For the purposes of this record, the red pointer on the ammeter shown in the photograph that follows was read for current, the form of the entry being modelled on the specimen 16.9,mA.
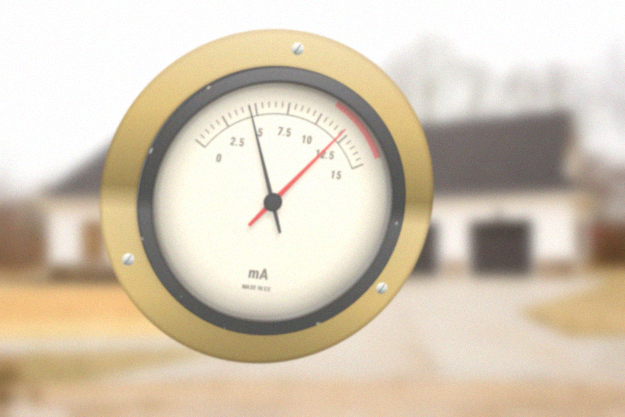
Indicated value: 12,mA
